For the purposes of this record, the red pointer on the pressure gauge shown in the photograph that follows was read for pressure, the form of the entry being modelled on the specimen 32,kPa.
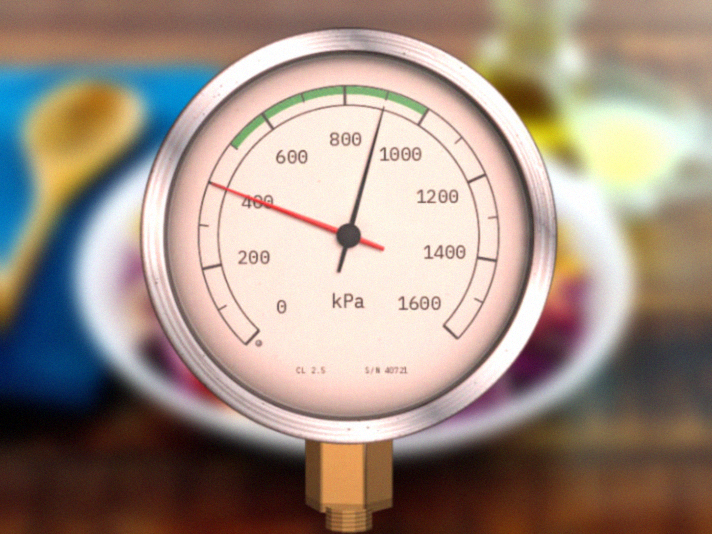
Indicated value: 400,kPa
